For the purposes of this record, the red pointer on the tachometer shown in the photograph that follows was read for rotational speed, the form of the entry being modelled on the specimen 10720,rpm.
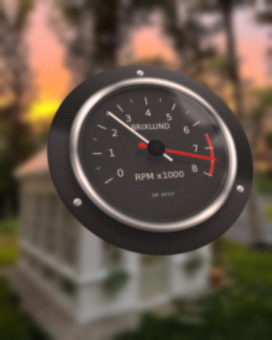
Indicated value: 7500,rpm
